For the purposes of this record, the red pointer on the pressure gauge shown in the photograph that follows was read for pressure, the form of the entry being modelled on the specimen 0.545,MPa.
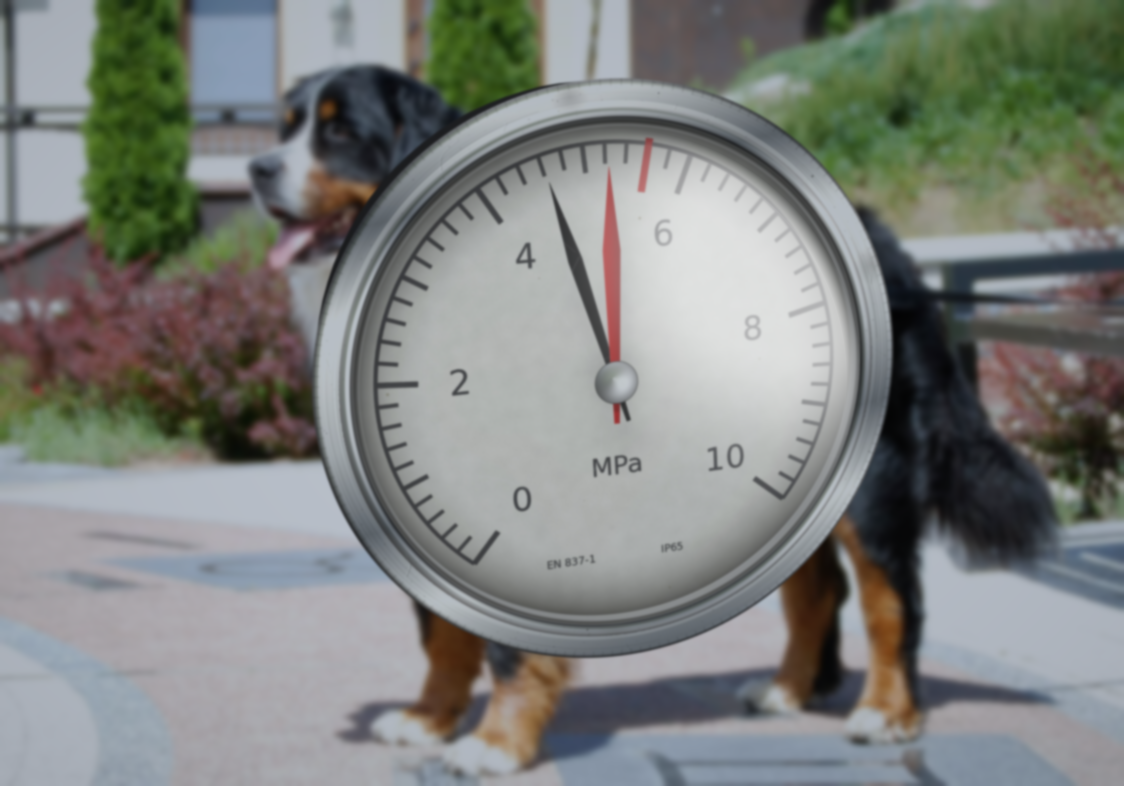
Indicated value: 5.2,MPa
